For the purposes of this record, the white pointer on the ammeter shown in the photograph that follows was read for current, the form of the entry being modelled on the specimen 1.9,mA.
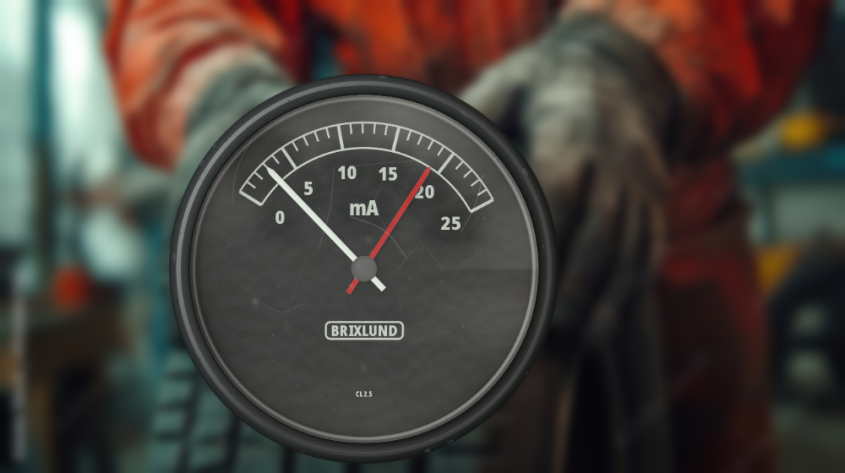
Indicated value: 3,mA
